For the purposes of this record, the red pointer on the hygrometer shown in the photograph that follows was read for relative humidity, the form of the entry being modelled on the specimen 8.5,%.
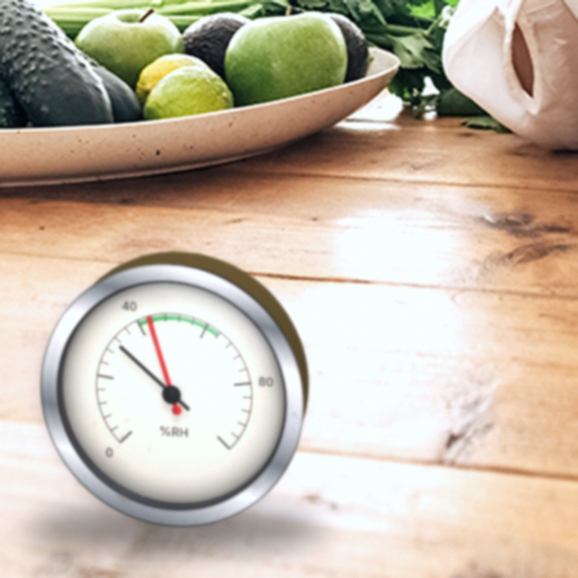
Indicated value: 44,%
